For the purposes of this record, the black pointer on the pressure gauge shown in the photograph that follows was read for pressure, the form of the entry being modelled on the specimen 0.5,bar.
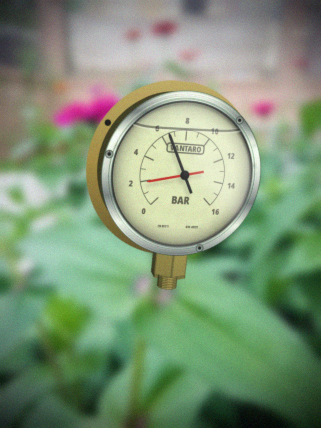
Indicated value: 6.5,bar
